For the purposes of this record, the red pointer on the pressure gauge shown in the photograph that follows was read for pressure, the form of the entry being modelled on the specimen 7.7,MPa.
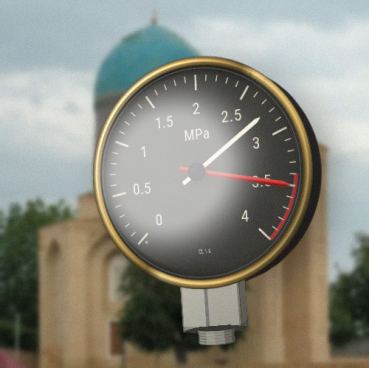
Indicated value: 3.5,MPa
